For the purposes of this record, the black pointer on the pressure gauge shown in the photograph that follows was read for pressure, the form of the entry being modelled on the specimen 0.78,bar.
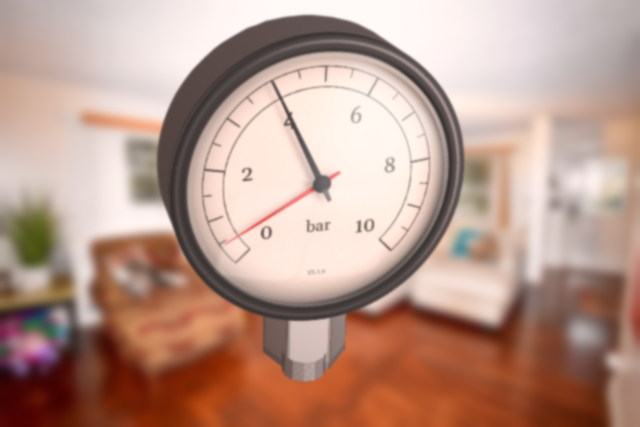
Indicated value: 4,bar
